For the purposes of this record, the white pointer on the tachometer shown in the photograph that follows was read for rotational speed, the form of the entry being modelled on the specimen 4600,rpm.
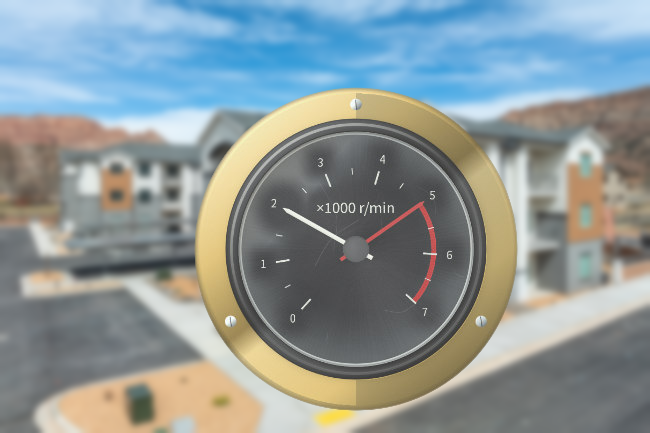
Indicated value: 2000,rpm
